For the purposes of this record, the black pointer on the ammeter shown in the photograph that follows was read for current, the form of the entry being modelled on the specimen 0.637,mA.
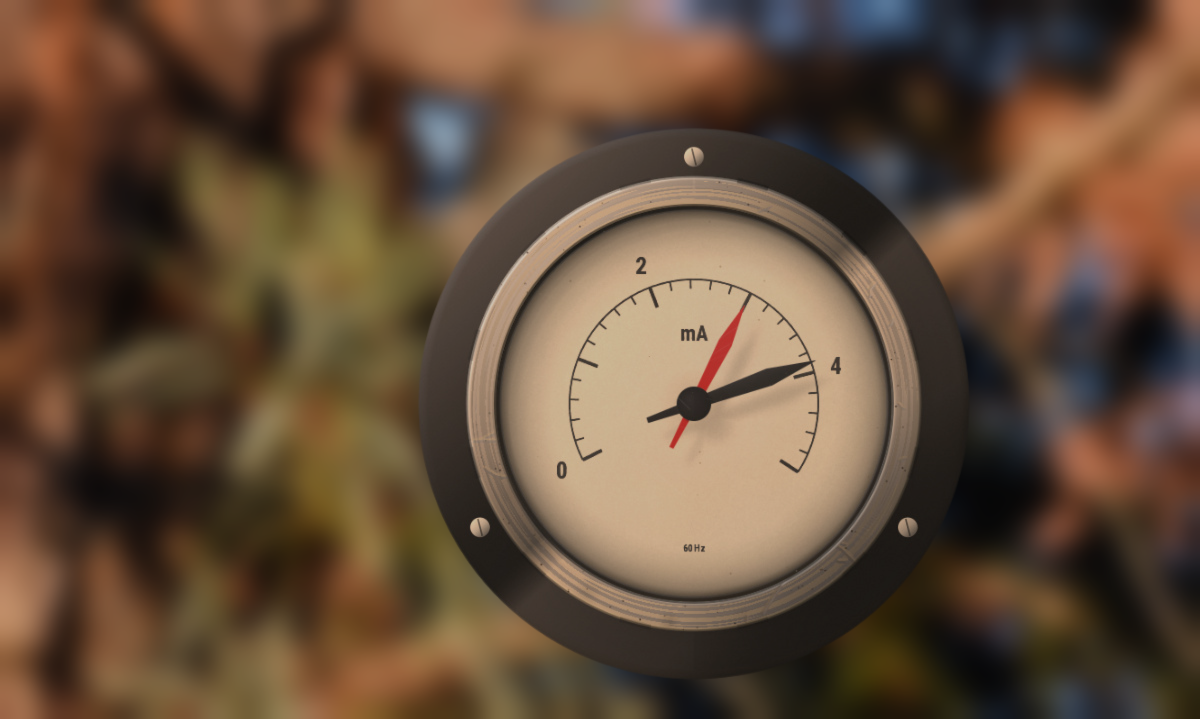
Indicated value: 3.9,mA
